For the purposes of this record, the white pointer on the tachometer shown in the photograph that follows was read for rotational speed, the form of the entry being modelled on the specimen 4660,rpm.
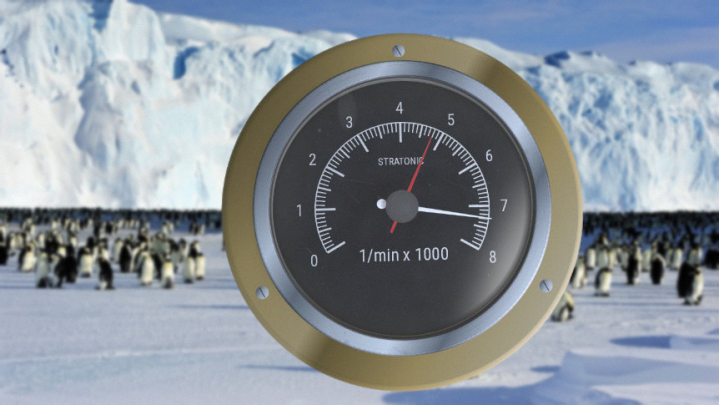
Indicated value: 7300,rpm
